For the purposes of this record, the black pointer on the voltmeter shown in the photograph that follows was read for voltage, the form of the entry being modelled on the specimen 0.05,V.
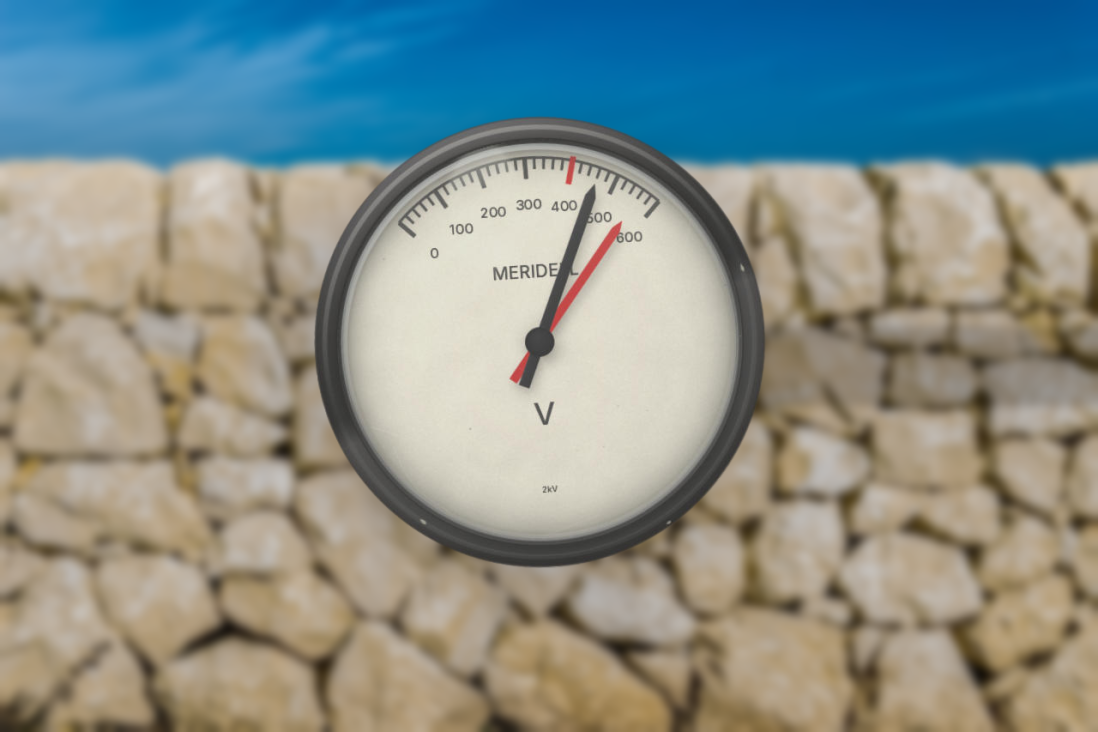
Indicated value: 460,V
